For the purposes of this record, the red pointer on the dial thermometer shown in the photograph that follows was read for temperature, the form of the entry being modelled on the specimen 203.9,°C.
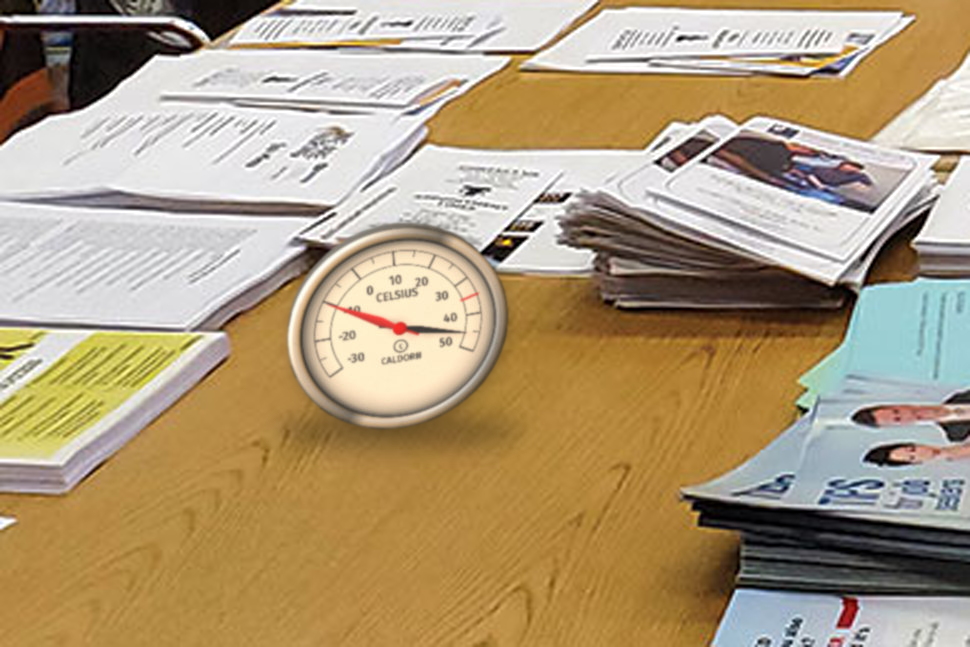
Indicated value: -10,°C
